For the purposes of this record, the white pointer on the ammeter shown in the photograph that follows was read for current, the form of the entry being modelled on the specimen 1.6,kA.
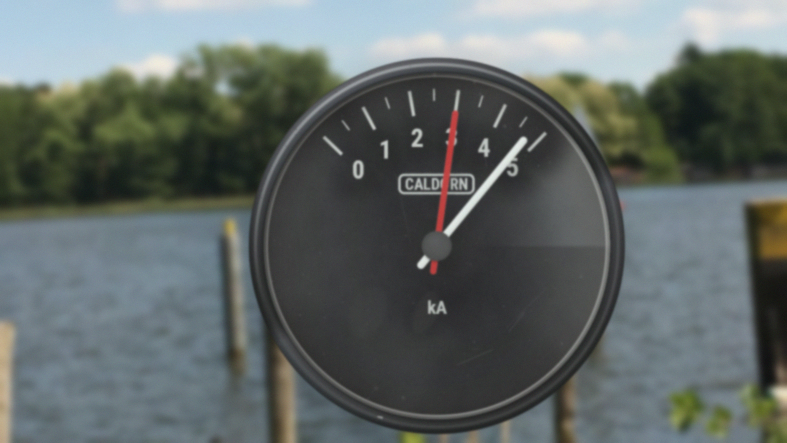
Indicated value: 4.75,kA
